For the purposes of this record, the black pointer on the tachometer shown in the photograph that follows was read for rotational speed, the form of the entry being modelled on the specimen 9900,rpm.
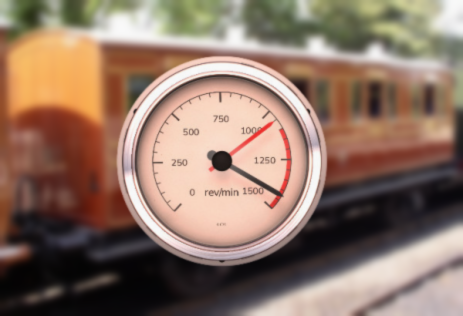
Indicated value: 1425,rpm
